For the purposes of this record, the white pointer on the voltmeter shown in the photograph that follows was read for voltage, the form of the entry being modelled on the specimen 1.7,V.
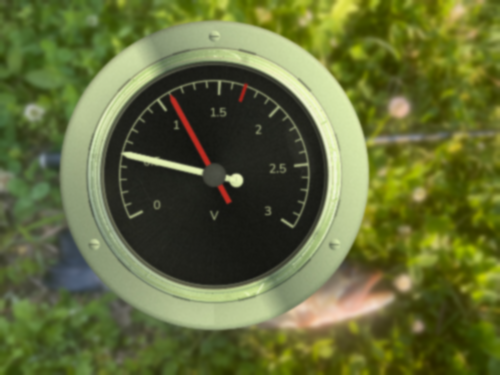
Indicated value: 0.5,V
